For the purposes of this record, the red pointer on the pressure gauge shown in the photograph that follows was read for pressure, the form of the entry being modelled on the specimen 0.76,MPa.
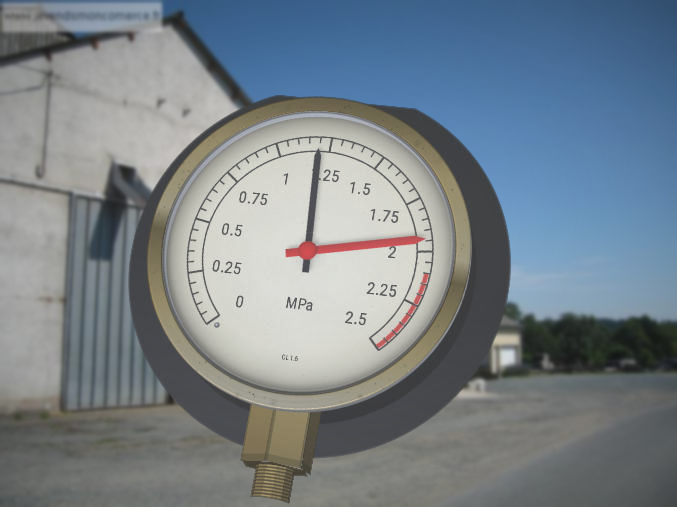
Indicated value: 1.95,MPa
